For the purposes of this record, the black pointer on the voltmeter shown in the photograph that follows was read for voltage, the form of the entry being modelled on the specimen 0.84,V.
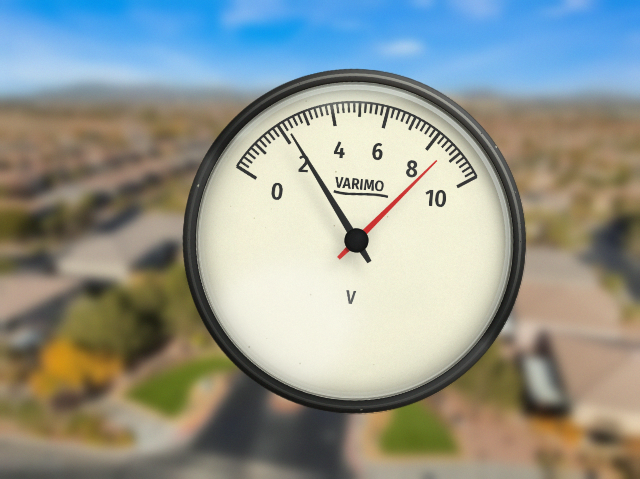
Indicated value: 2.2,V
